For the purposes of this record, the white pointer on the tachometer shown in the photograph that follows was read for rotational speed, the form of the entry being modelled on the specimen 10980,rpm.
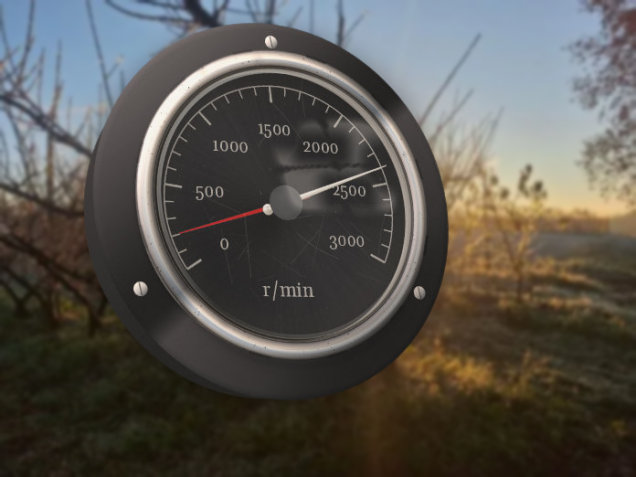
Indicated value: 2400,rpm
